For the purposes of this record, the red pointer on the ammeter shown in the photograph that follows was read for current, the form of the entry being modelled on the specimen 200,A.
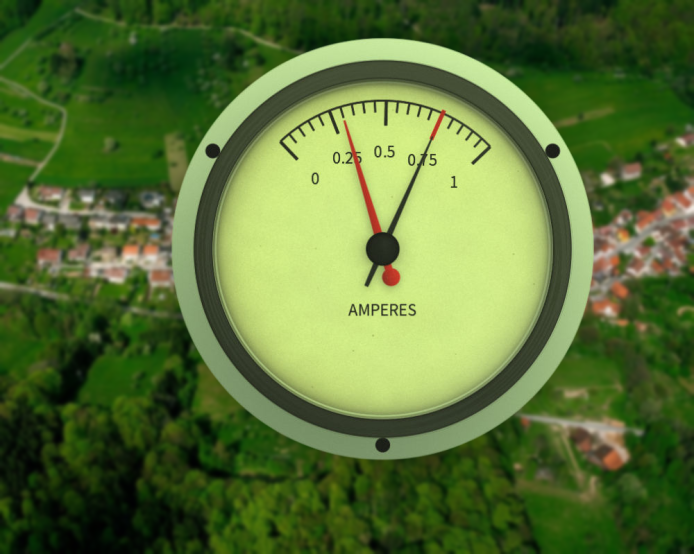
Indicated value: 0.3,A
